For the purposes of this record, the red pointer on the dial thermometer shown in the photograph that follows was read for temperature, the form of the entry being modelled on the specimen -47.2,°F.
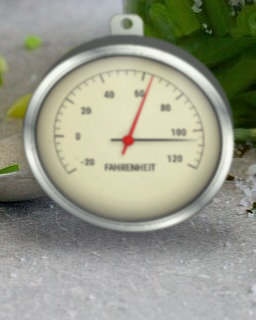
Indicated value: 64,°F
